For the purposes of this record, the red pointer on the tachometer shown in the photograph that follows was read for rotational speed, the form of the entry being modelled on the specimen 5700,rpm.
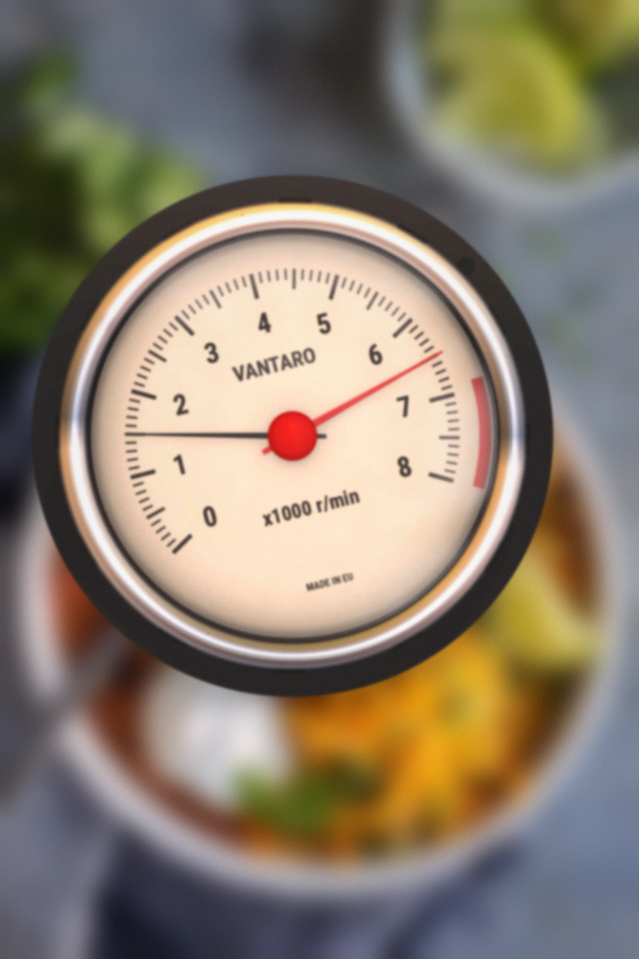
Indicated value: 6500,rpm
